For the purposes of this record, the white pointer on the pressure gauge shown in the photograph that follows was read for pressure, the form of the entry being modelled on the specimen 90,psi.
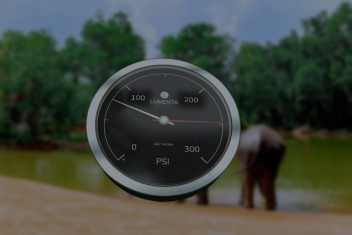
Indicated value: 75,psi
